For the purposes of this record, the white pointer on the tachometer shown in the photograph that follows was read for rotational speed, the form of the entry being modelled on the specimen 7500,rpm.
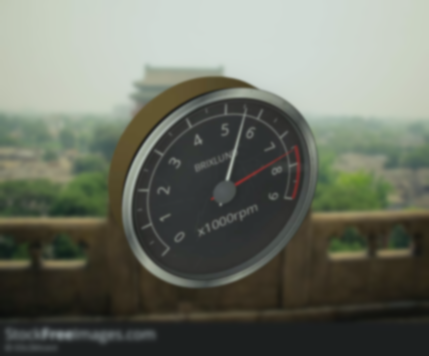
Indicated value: 5500,rpm
